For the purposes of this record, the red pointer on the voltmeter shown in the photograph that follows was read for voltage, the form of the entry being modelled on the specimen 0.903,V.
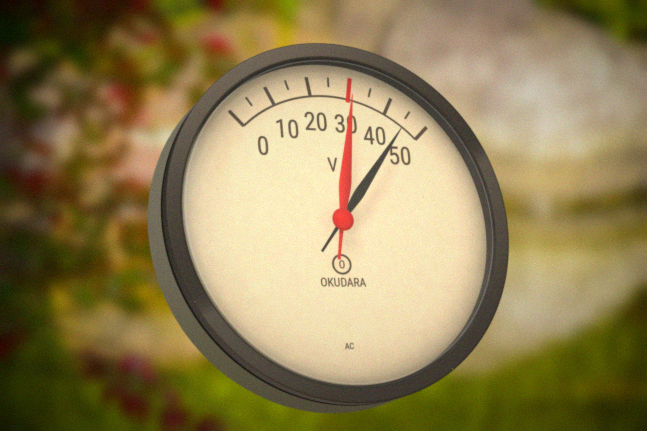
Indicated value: 30,V
